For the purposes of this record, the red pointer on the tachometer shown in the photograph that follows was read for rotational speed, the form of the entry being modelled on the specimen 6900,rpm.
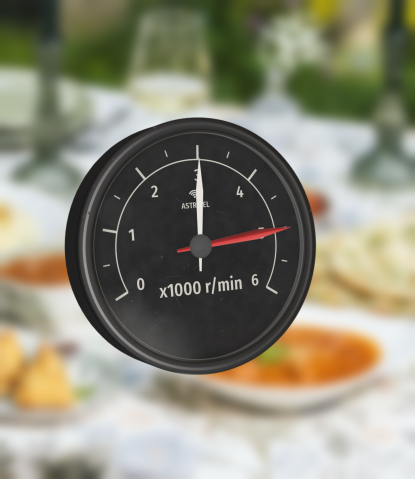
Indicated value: 5000,rpm
